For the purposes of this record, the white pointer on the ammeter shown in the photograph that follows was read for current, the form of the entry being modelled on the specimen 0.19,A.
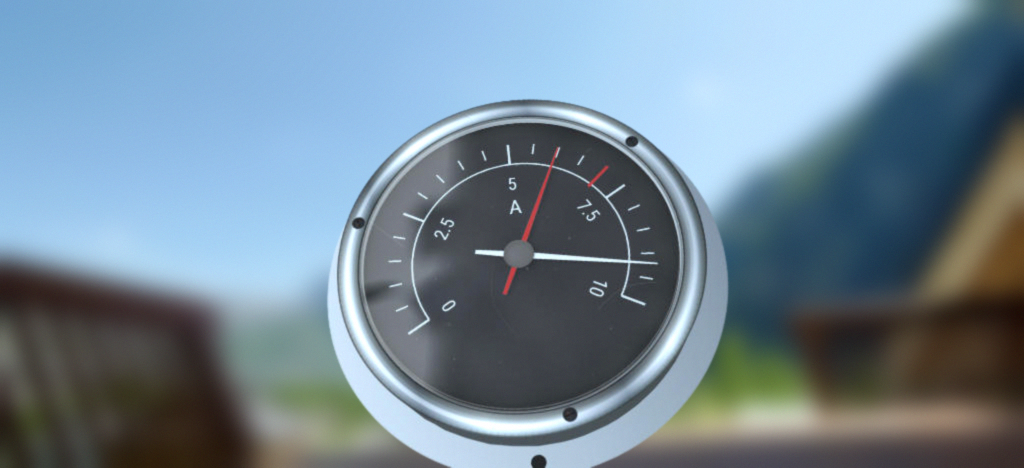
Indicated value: 9.25,A
